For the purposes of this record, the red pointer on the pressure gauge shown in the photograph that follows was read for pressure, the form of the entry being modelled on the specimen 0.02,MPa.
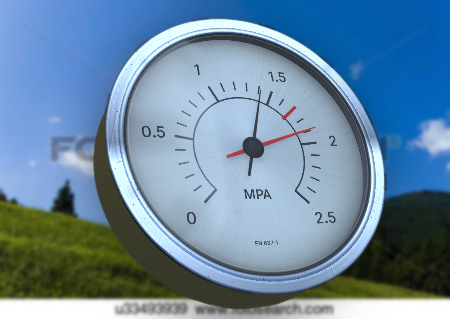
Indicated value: 1.9,MPa
